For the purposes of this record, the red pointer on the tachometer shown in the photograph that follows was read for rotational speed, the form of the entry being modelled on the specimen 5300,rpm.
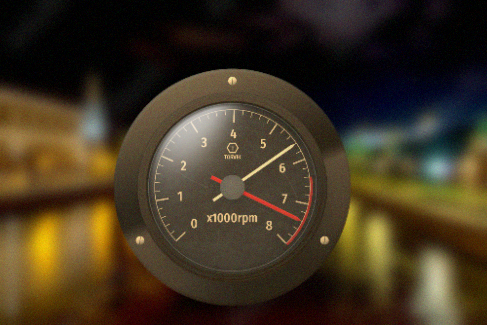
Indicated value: 7400,rpm
